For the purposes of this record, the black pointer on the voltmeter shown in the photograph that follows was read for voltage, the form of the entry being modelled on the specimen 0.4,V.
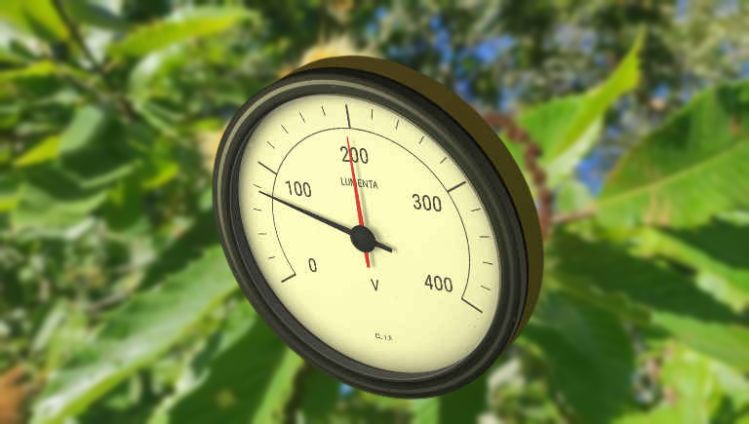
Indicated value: 80,V
